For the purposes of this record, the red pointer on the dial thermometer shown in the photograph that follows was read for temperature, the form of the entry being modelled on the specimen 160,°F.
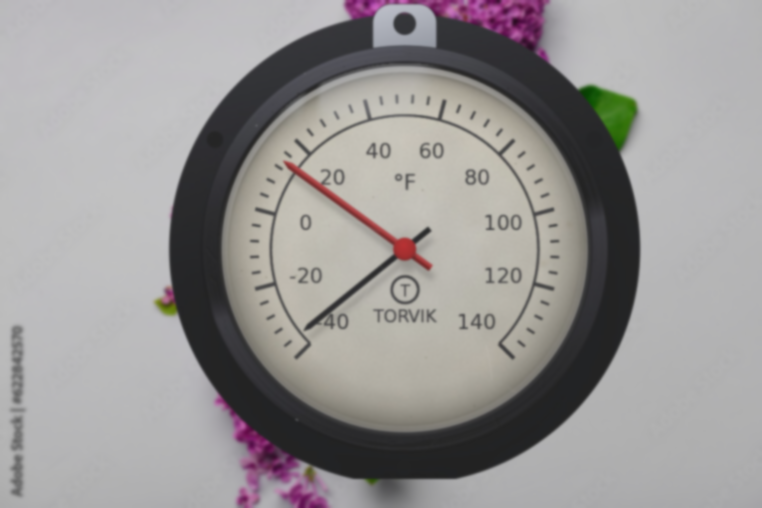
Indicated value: 14,°F
